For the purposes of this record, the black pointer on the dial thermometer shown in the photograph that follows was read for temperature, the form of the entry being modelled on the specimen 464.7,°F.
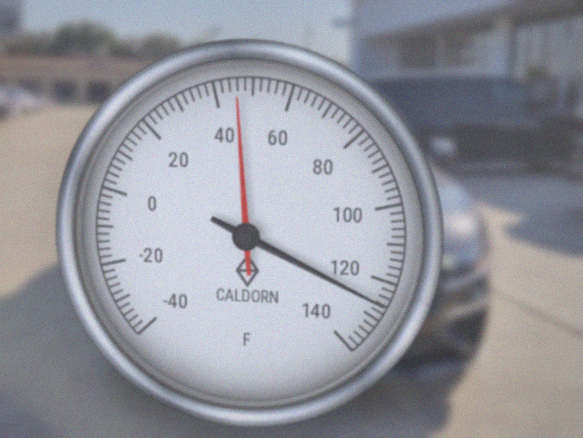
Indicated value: 126,°F
